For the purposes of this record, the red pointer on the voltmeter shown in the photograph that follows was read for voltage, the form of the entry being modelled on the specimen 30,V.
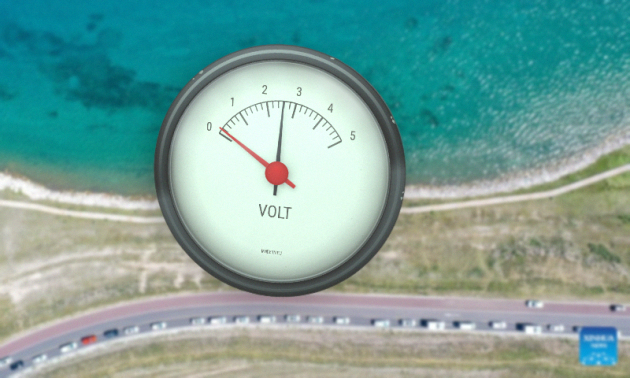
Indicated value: 0.2,V
